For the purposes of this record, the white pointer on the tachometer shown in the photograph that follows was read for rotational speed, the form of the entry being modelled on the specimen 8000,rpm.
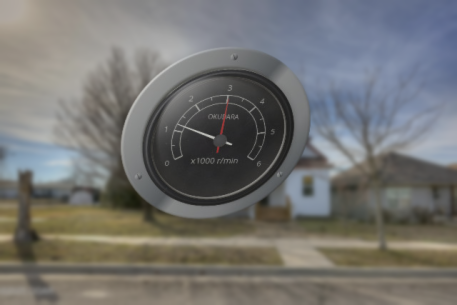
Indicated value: 1250,rpm
